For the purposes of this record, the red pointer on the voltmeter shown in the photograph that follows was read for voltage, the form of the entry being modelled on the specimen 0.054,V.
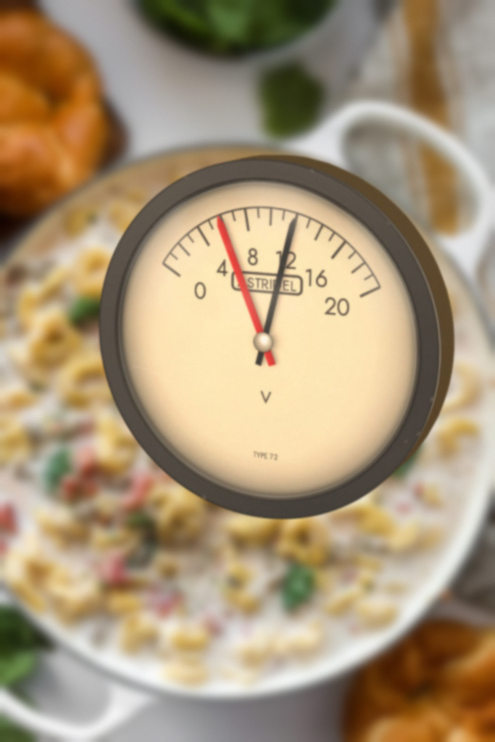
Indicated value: 6,V
